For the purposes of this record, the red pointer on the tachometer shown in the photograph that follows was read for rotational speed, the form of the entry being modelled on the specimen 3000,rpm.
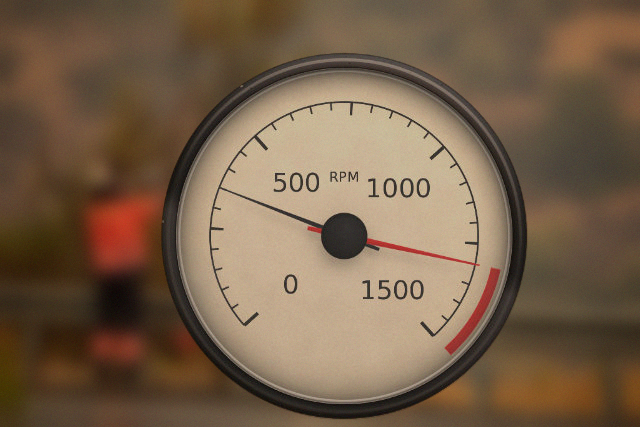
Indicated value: 1300,rpm
